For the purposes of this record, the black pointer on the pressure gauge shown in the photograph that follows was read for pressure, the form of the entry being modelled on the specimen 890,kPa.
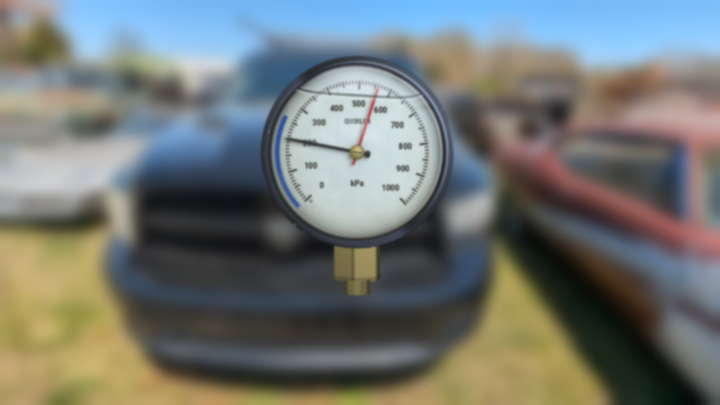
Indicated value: 200,kPa
